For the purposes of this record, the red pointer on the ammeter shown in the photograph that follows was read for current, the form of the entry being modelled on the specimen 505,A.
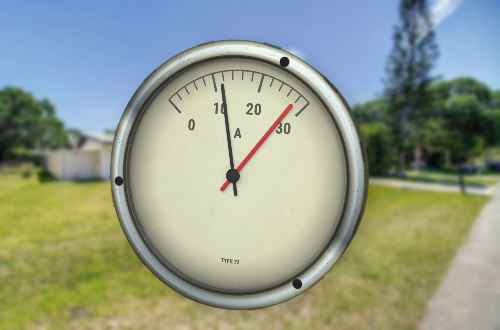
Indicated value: 28,A
